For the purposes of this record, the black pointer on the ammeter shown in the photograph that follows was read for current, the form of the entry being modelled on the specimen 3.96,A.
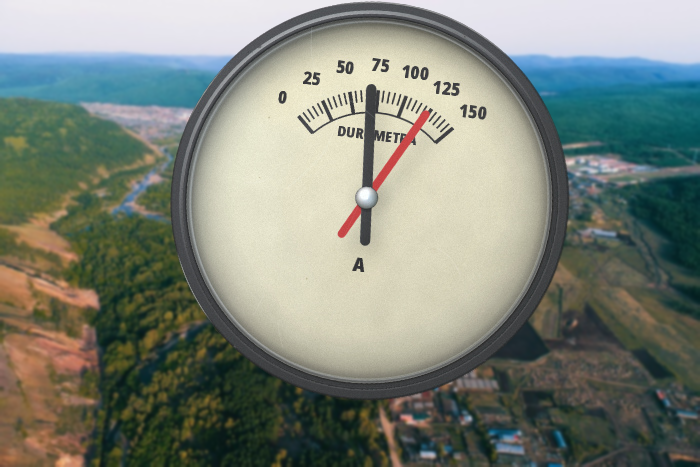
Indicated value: 70,A
